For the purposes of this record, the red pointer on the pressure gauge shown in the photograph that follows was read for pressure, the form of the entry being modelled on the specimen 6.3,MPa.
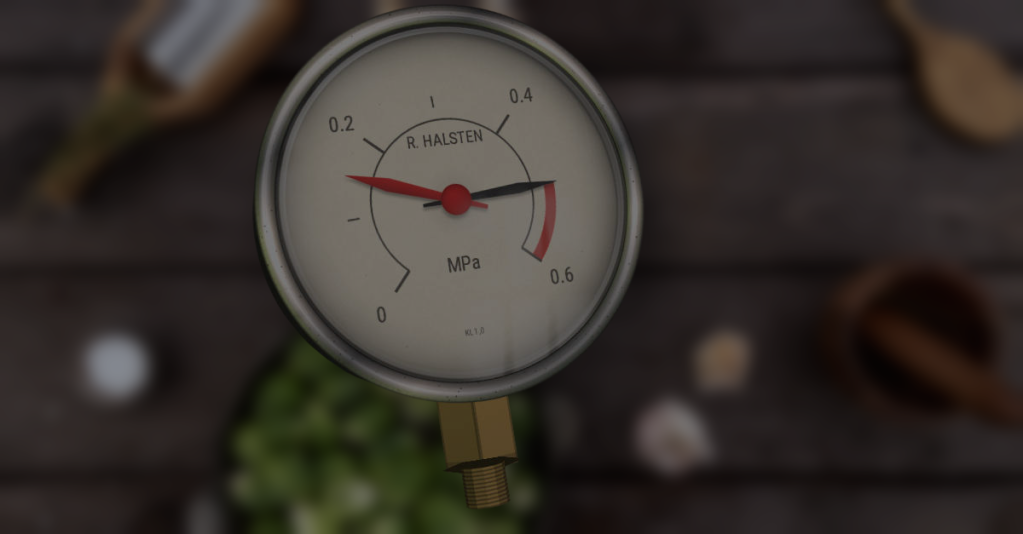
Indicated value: 0.15,MPa
